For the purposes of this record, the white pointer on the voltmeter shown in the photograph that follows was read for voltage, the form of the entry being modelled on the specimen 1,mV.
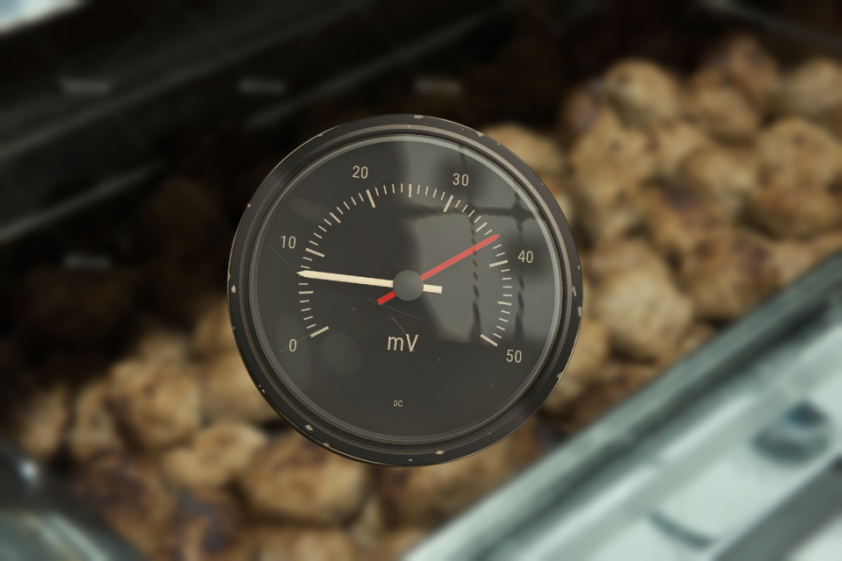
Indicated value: 7,mV
